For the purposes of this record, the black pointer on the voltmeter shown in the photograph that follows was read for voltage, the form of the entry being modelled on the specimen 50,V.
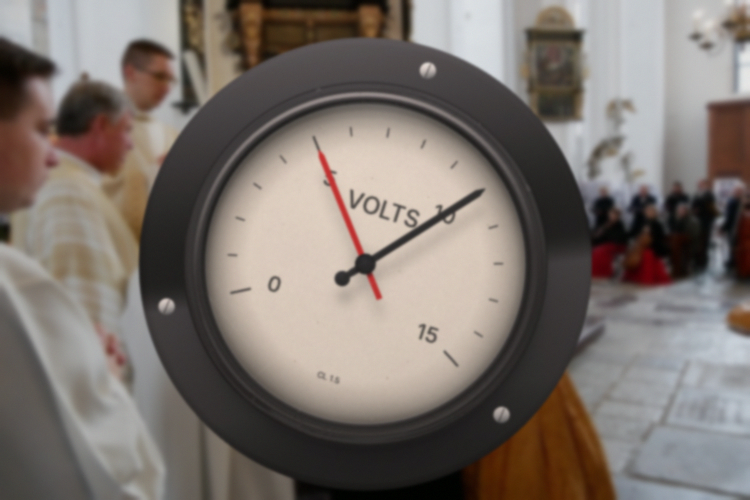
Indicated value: 10,V
